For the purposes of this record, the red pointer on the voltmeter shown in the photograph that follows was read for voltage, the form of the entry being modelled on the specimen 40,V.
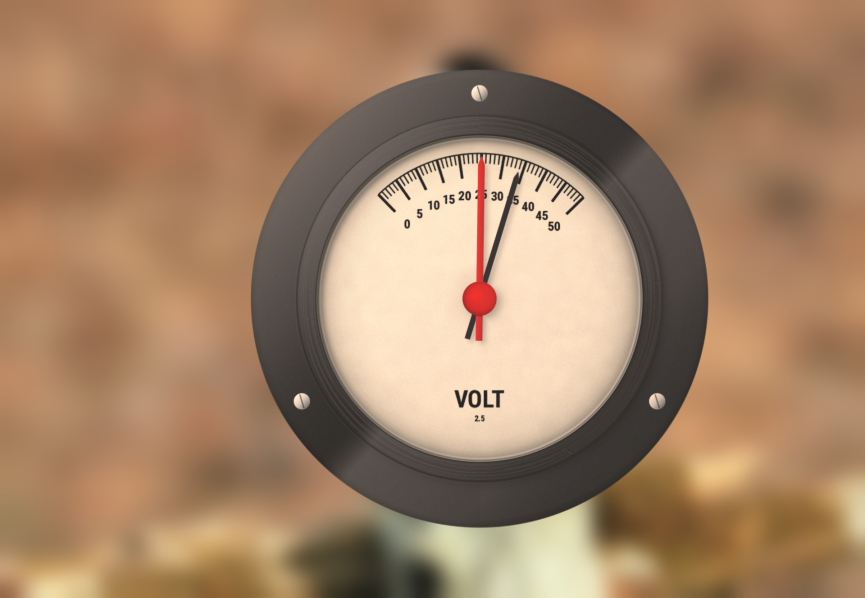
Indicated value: 25,V
